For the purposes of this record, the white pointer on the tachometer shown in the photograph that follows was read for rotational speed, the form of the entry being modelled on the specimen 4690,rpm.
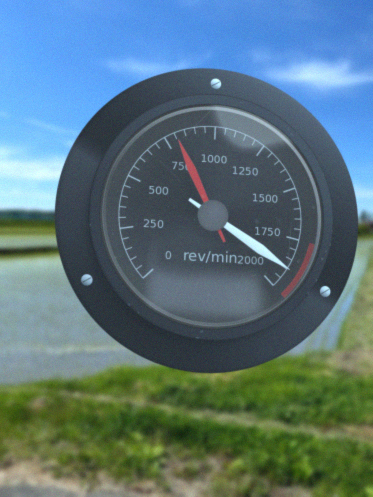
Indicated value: 1900,rpm
